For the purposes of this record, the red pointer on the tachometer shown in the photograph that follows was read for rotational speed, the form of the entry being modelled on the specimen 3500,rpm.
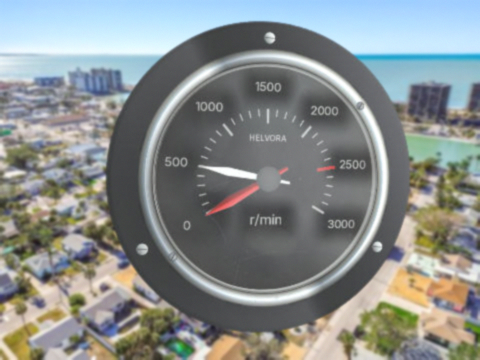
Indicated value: 0,rpm
